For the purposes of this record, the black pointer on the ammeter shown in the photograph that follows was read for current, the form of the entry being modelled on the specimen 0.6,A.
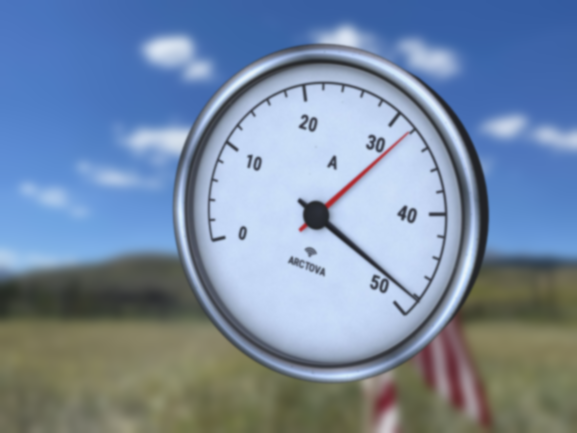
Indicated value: 48,A
